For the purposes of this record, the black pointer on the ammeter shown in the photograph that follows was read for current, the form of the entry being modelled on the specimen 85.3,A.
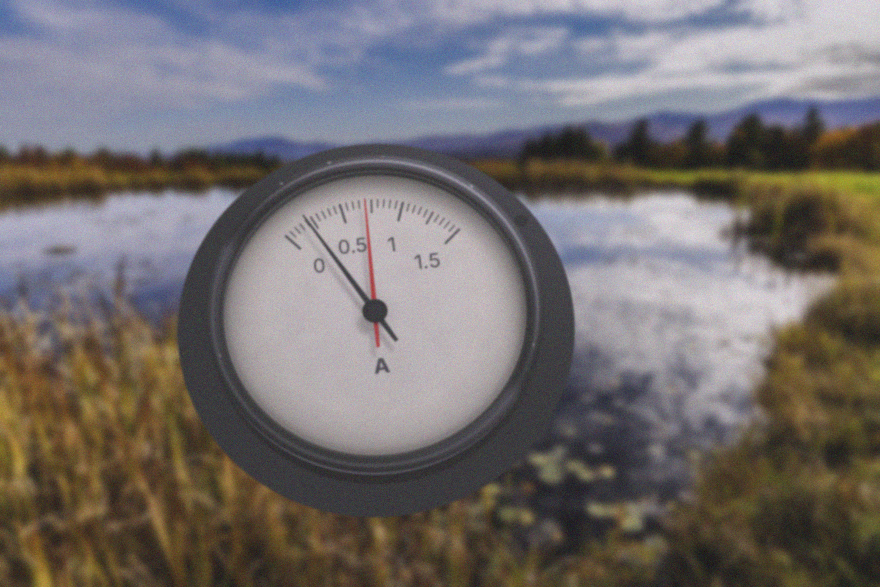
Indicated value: 0.2,A
